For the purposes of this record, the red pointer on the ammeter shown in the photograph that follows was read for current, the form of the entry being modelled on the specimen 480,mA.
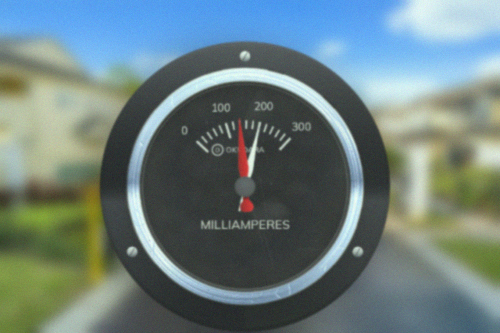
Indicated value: 140,mA
